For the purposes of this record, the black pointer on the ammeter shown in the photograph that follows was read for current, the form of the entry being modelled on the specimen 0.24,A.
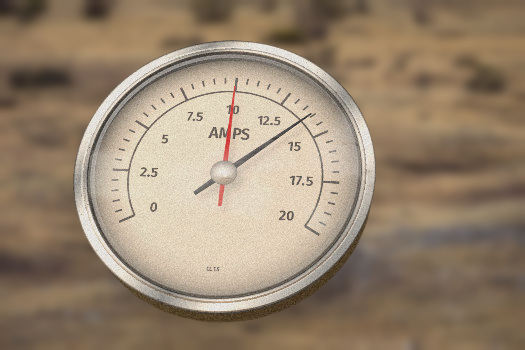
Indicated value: 14,A
